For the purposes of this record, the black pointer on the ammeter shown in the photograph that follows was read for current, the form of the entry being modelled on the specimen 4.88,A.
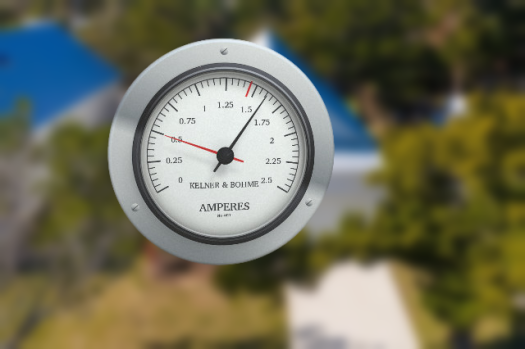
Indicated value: 1.6,A
